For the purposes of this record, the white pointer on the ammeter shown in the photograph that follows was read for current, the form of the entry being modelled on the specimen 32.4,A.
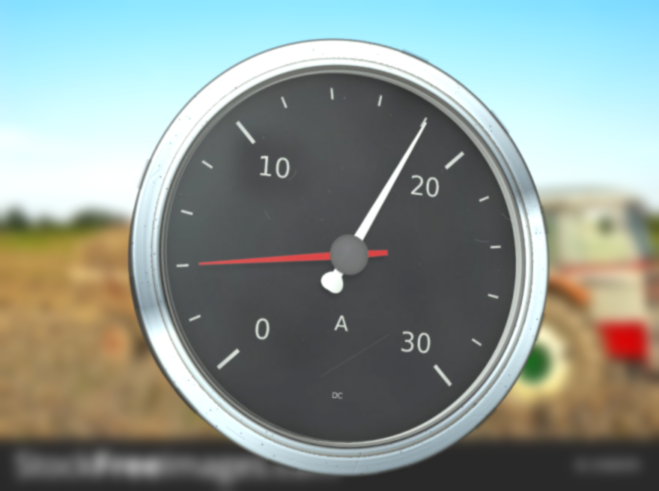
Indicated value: 18,A
